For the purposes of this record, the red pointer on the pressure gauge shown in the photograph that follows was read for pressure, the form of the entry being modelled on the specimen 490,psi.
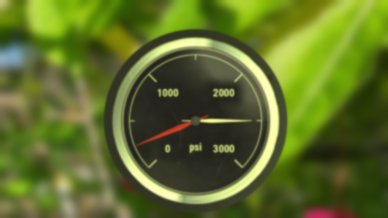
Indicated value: 250,psi
